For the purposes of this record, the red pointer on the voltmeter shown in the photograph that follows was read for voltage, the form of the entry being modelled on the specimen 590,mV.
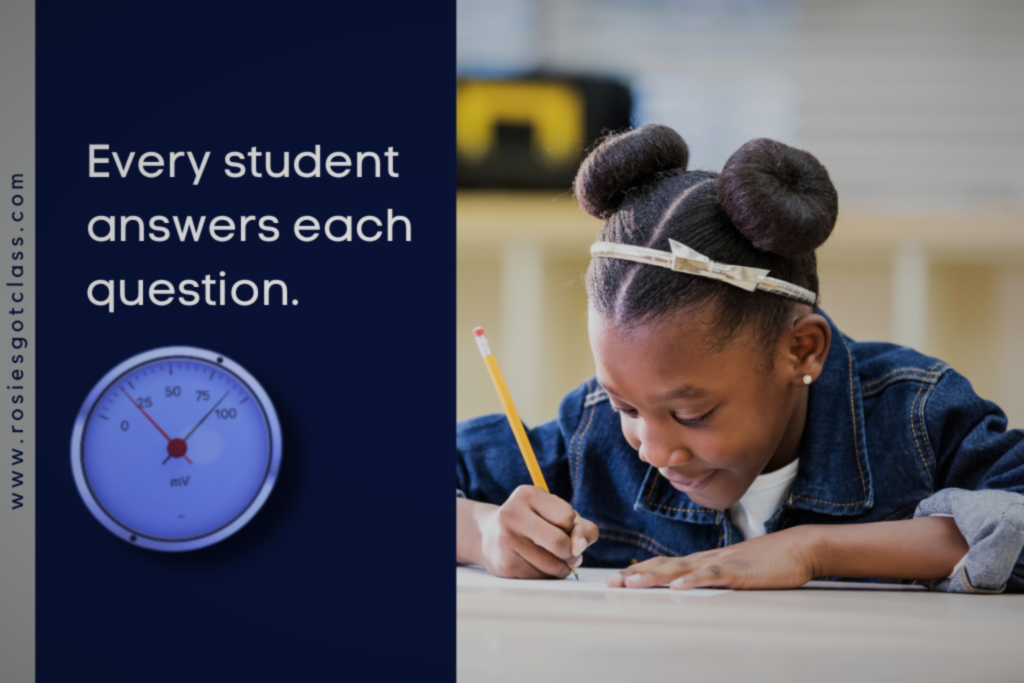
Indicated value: 20,mV
